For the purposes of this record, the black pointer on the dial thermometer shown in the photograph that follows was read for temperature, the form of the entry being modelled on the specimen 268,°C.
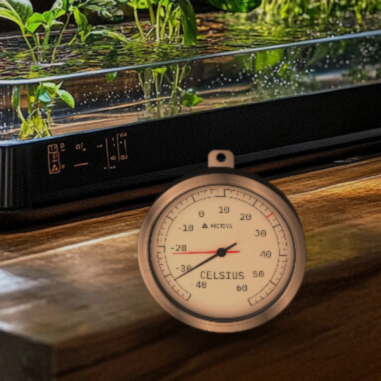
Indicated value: -32,°C
